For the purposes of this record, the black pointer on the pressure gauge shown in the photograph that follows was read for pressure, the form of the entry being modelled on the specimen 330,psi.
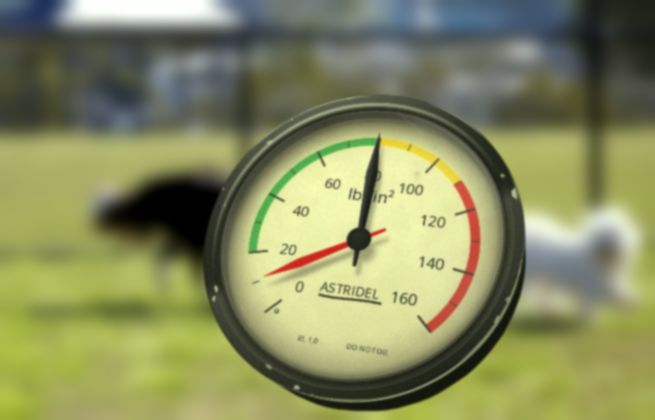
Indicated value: 80,psi
